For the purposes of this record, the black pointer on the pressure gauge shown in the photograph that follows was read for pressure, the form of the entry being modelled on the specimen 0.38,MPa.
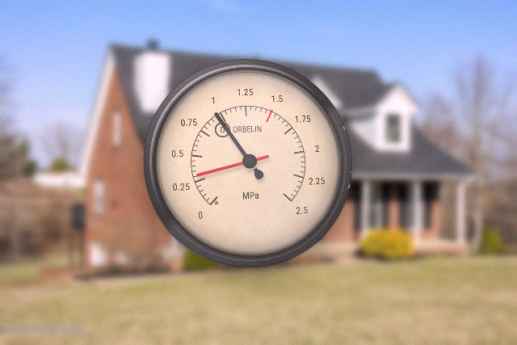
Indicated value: 0.95,MPa
